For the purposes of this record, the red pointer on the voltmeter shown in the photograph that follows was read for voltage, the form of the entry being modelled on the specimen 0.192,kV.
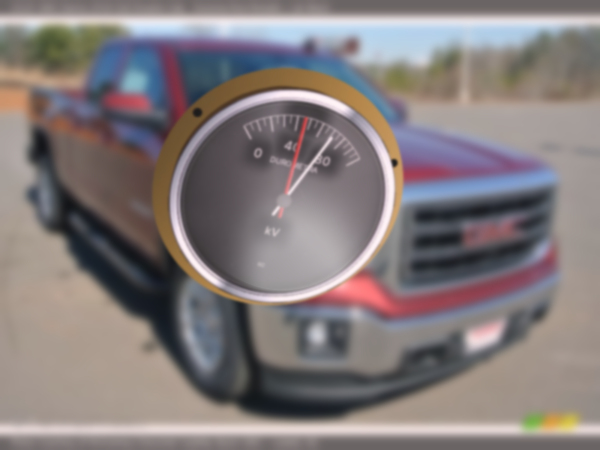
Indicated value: 45,kV
